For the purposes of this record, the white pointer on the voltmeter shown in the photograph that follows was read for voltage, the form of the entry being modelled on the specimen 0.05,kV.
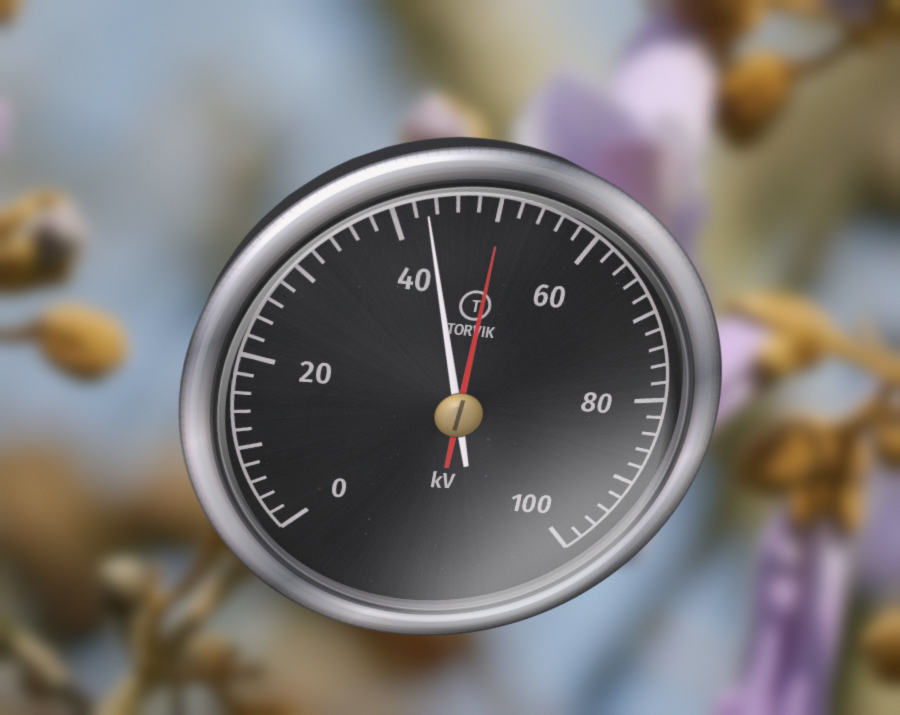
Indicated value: 43,kV
